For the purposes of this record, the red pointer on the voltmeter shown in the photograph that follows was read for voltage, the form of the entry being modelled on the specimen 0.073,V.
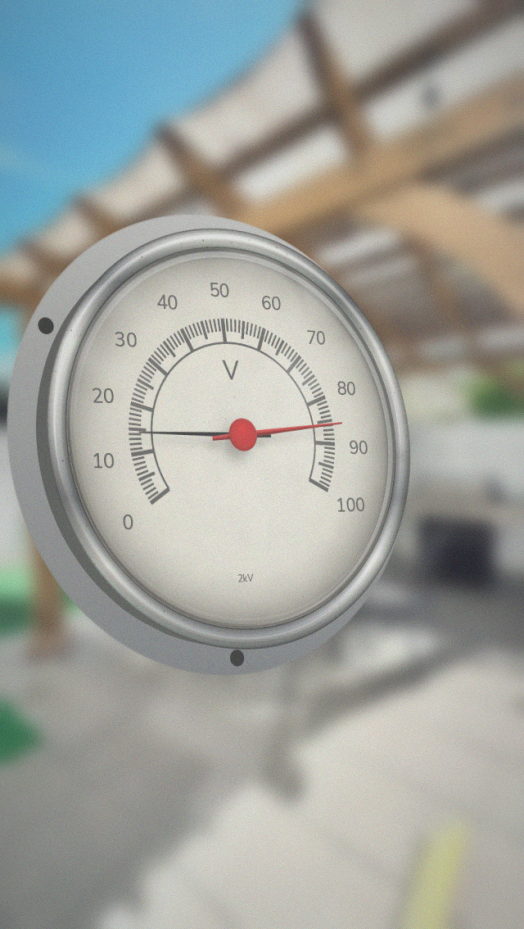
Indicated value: 86,V
